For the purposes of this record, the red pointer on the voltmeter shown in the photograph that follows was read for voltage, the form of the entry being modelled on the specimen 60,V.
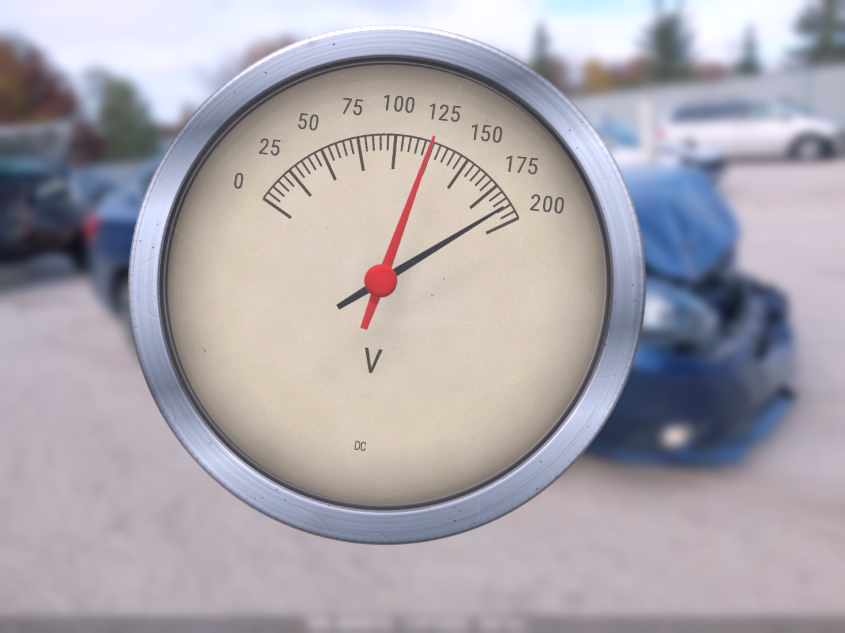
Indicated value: 125,V
